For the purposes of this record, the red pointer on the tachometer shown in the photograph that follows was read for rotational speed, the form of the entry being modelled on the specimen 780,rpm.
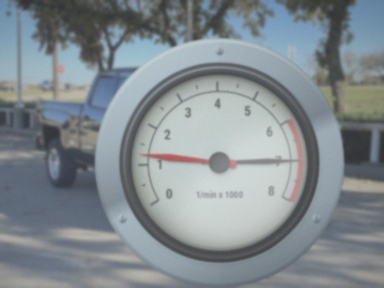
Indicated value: 1250,rpm
